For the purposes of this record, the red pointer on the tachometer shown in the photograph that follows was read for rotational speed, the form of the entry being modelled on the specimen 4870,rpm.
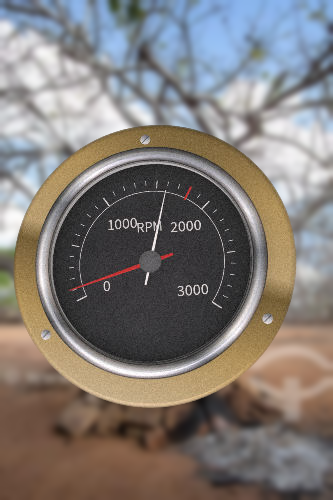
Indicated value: 100,rpm
